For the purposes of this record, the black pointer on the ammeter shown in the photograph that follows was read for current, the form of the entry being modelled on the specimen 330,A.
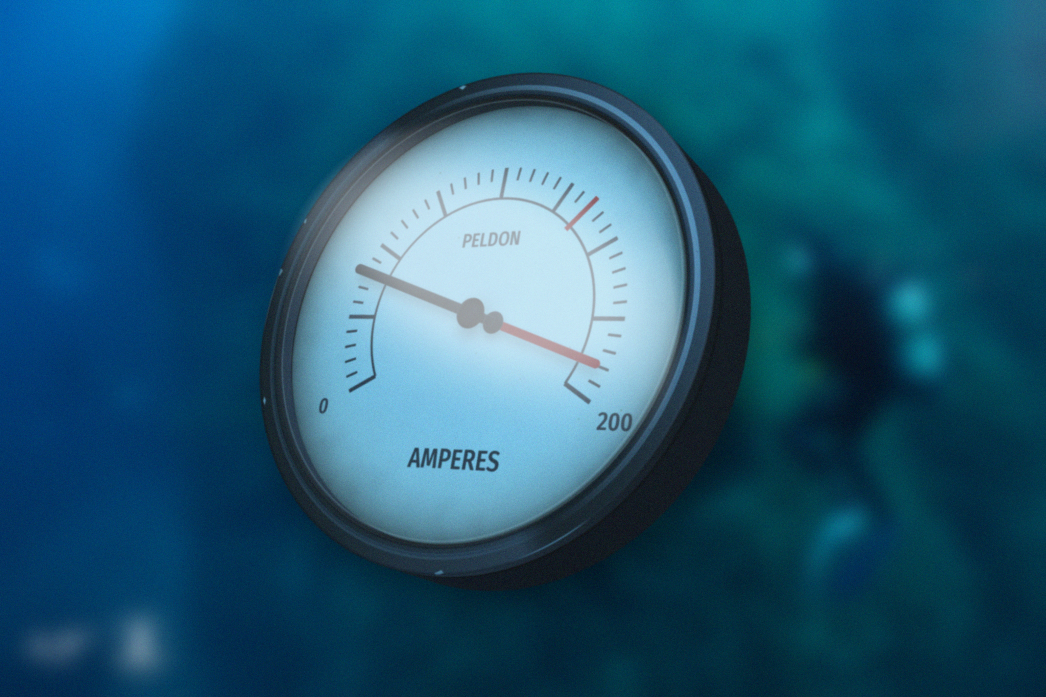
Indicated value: 40,A
